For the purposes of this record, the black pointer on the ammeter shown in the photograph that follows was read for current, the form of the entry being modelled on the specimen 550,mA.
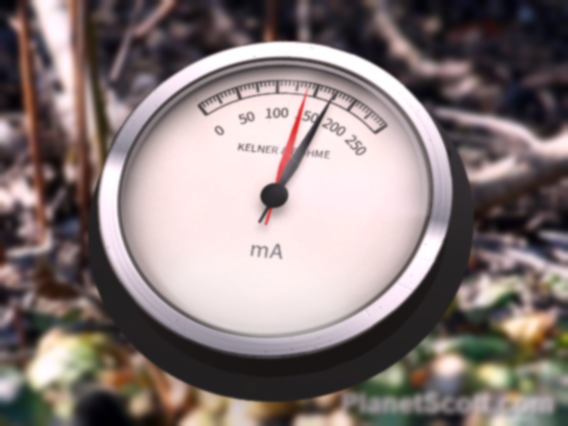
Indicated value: 175,mA
